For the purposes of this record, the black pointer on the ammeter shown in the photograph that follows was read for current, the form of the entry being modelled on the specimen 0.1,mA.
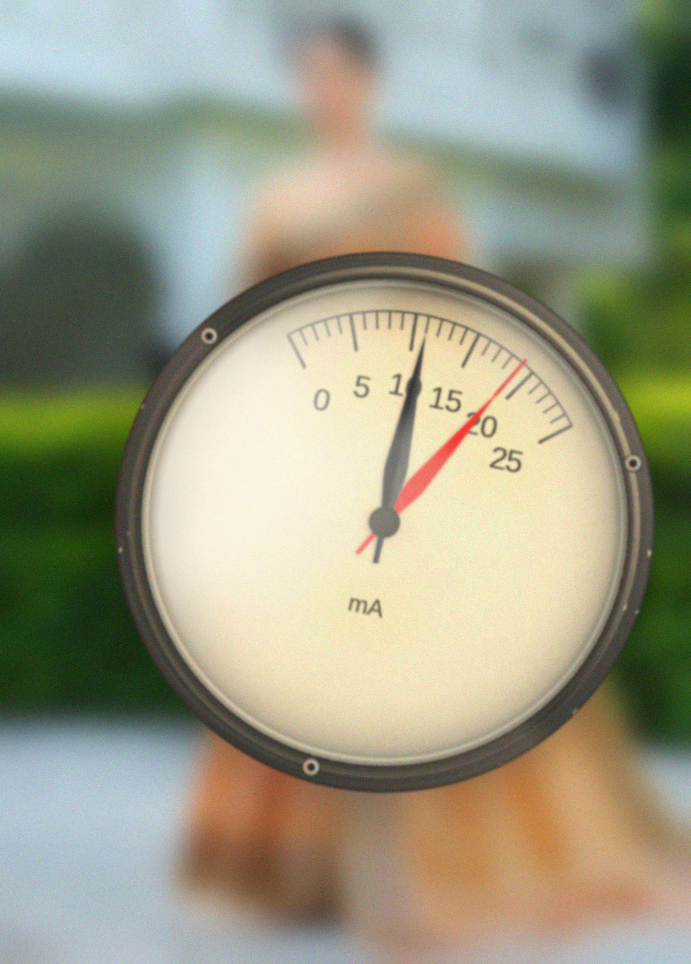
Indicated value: 11,mA
